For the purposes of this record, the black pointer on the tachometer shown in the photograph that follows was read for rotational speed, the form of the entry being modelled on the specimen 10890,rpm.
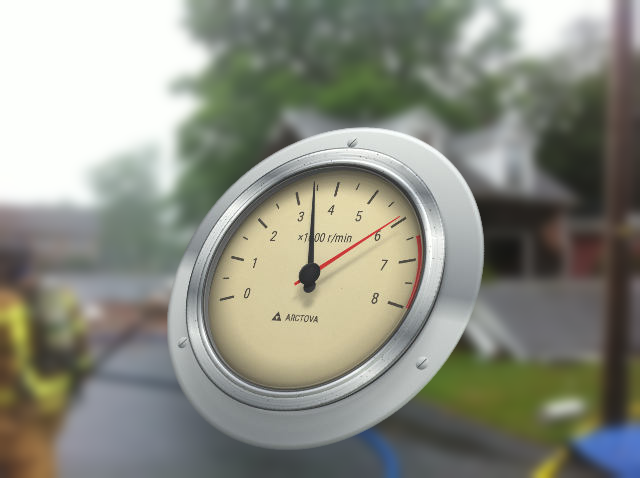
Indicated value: 3500,rpm
